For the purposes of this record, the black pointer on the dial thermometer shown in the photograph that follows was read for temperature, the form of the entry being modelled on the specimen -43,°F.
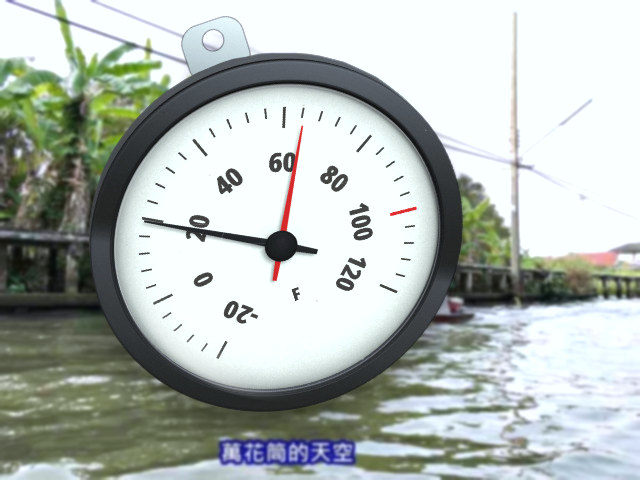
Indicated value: 20,°F
